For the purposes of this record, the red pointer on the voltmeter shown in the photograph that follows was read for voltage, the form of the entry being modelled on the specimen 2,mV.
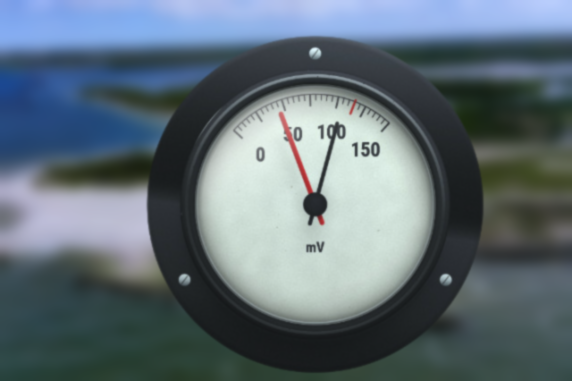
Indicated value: 45,mV
